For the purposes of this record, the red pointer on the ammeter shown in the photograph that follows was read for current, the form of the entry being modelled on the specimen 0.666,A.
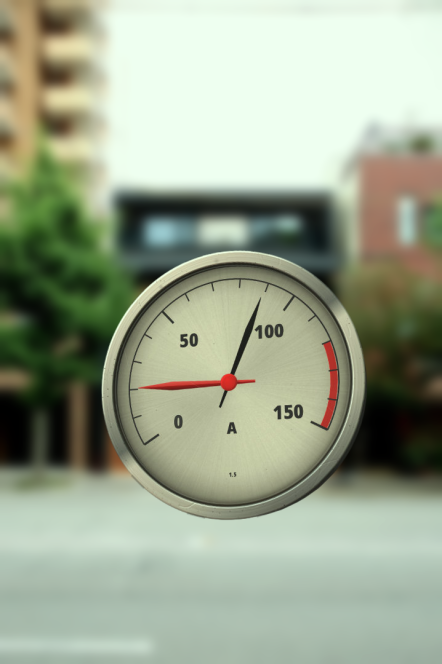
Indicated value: 20,A
